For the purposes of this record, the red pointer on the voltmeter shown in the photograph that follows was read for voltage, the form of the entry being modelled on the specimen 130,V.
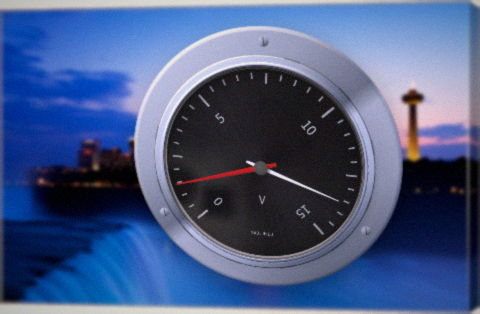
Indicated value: 1.5,V
